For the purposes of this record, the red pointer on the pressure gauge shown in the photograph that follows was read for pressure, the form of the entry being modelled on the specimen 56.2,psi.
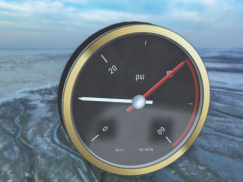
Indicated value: 40,psi
